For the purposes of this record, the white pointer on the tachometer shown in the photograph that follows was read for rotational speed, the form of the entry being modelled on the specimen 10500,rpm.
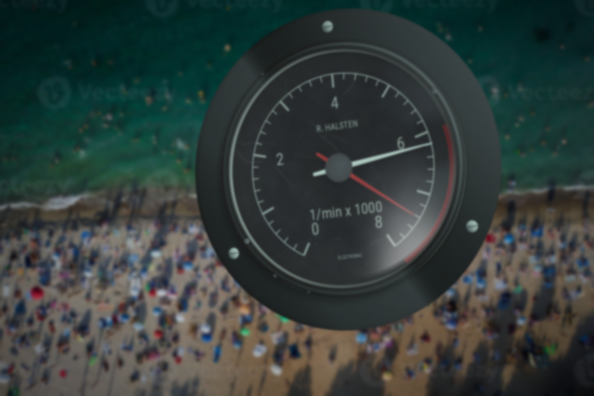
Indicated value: 6200,rpm
